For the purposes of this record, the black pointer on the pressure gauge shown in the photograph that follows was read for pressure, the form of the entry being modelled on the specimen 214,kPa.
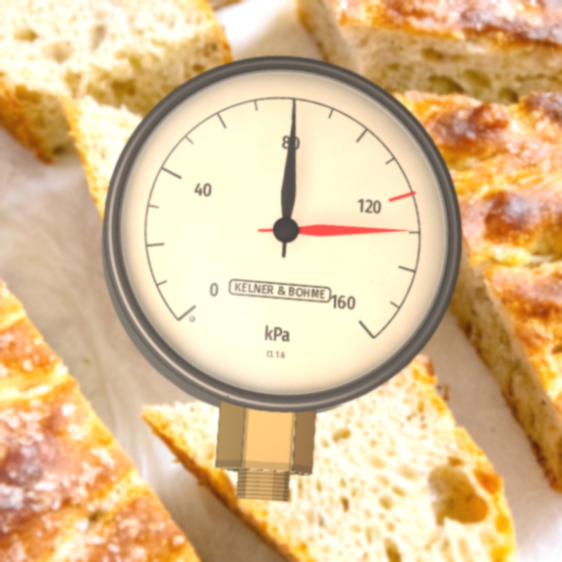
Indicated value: 80,kPa
